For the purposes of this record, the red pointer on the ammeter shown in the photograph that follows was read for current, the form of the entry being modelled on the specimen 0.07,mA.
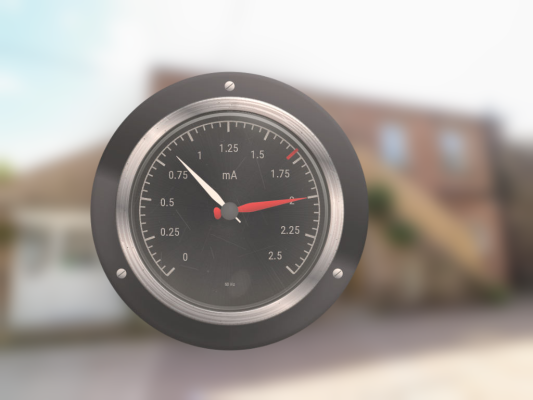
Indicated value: 2,mA
